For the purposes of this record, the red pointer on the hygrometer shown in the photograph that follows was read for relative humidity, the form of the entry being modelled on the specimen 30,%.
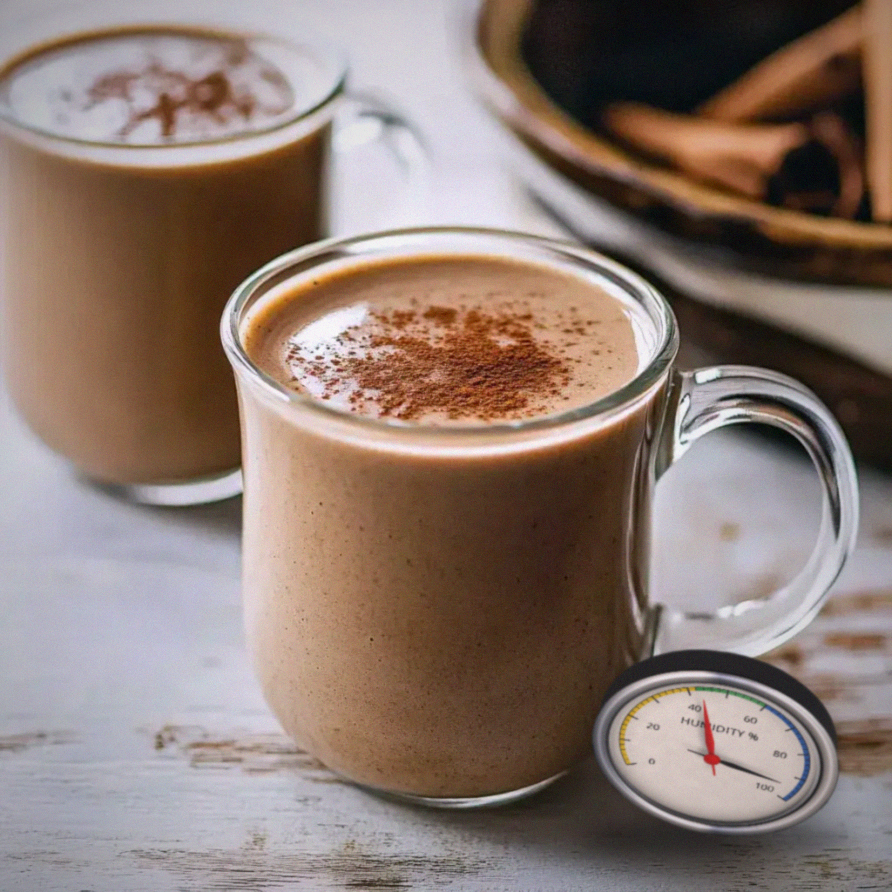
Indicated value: 44,%
